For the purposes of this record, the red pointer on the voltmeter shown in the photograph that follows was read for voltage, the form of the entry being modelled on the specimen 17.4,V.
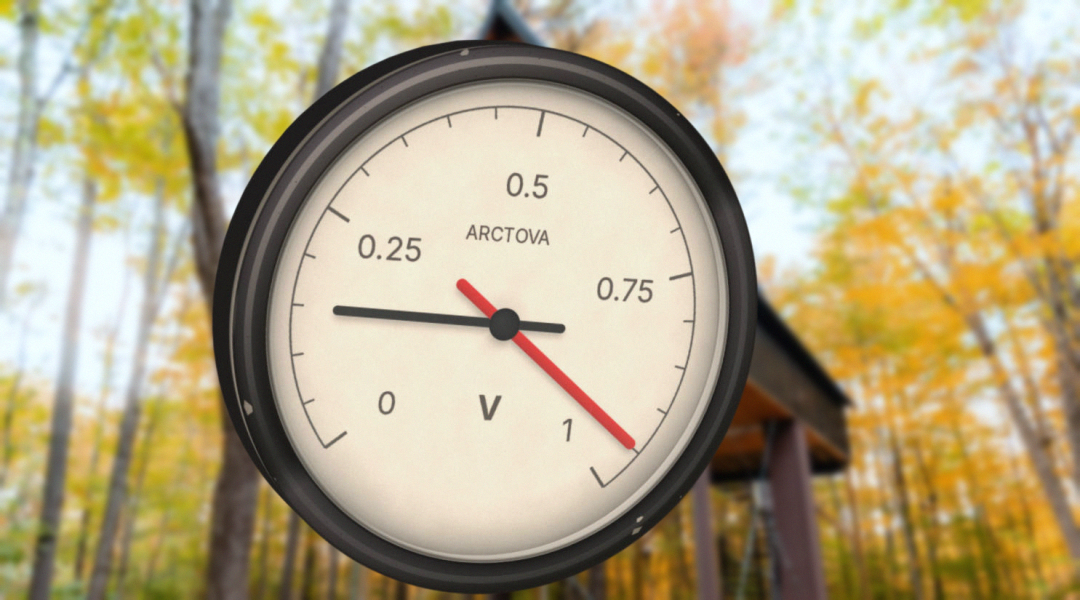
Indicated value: 0.95,V
